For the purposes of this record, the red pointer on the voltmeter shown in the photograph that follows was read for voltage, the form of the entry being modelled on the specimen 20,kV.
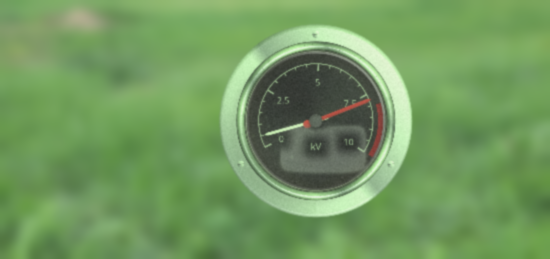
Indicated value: 7.75,kV
